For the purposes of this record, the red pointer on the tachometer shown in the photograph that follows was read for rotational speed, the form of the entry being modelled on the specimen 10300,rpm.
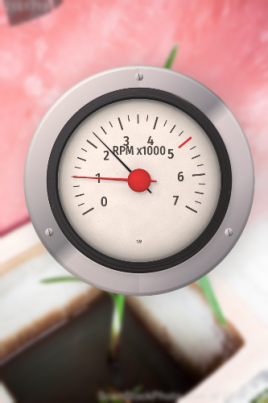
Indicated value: 1000,rpm
